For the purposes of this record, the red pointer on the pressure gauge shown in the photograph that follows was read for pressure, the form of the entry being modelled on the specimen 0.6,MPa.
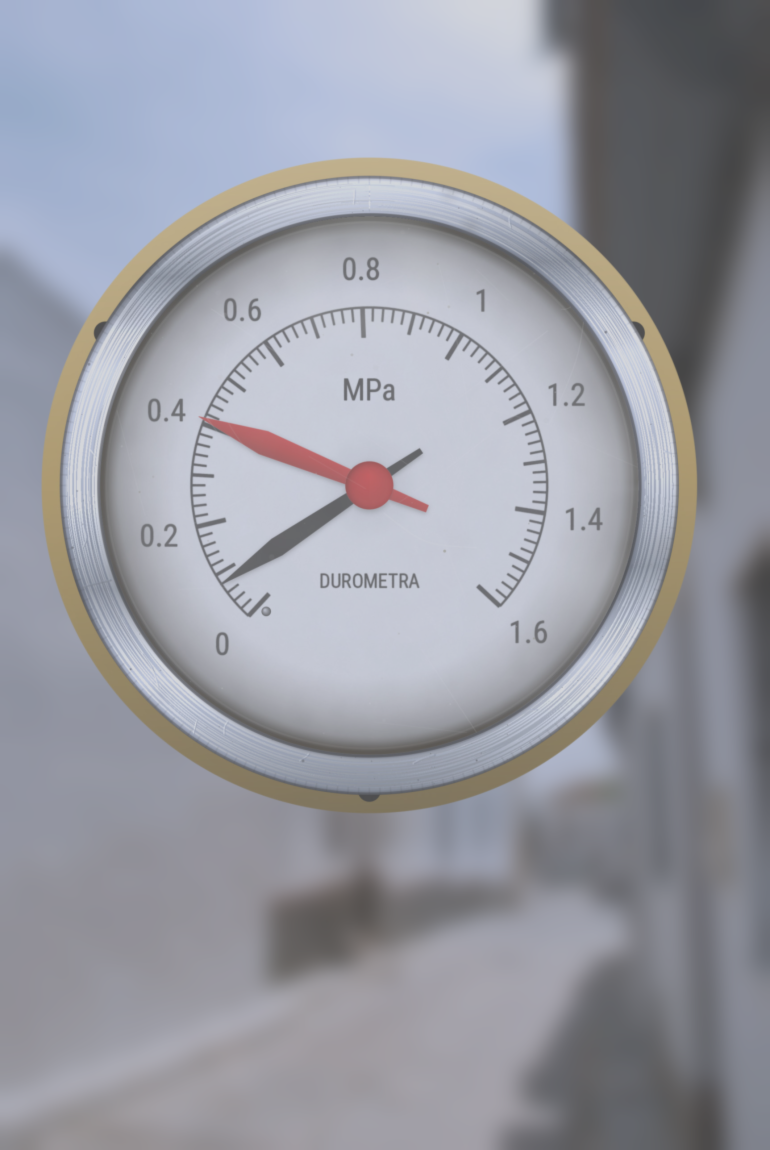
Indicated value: 0.41,MPa
